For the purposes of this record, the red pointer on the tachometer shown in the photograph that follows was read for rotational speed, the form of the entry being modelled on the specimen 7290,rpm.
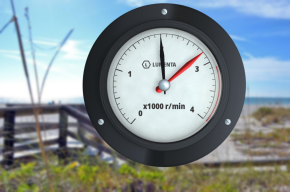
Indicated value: 2800,rpm
